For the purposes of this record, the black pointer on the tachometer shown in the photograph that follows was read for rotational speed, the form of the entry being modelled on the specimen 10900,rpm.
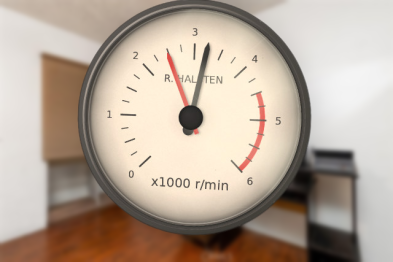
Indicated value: 3250,rpm
